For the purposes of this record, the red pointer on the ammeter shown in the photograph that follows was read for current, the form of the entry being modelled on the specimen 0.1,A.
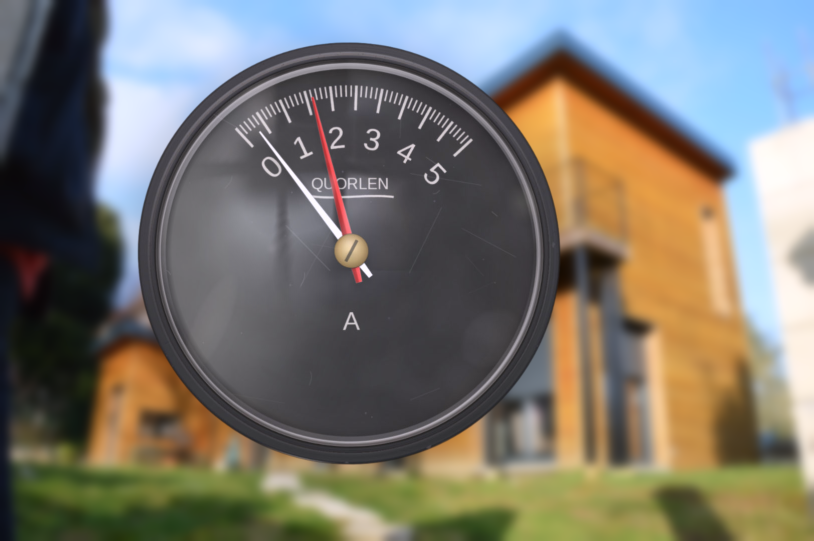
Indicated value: 1.6,A
